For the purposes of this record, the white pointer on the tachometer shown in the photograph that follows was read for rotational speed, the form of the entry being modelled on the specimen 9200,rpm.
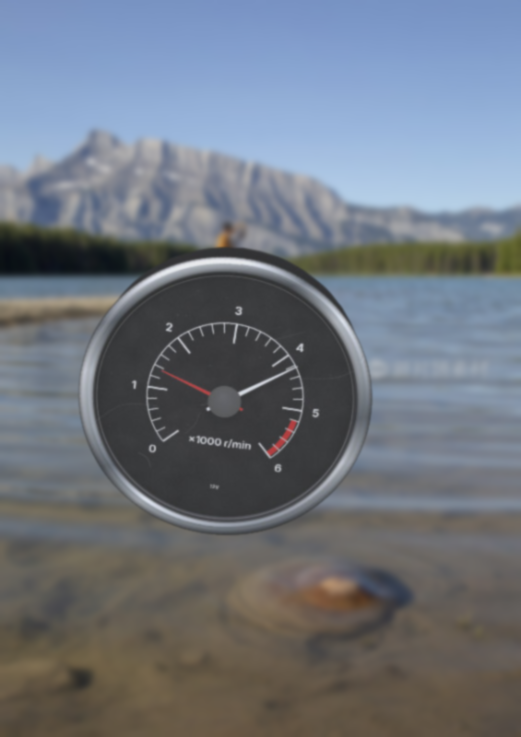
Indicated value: 4200,rpm
